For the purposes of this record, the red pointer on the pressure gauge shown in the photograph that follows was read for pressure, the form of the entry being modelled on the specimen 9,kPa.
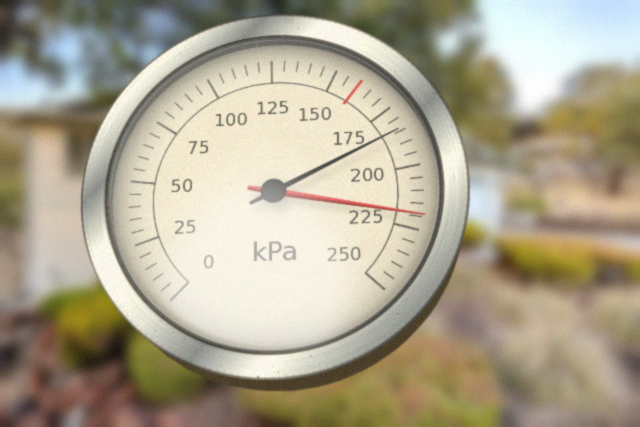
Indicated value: 220,kPa
